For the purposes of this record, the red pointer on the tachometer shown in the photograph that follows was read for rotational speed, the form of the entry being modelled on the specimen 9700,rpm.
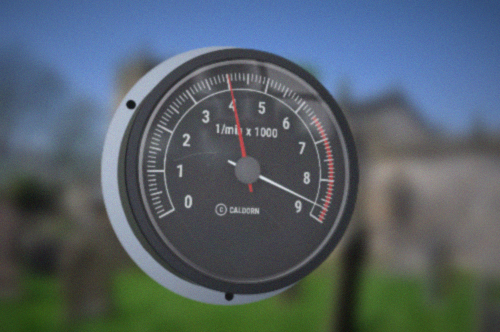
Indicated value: 4000,rpm
